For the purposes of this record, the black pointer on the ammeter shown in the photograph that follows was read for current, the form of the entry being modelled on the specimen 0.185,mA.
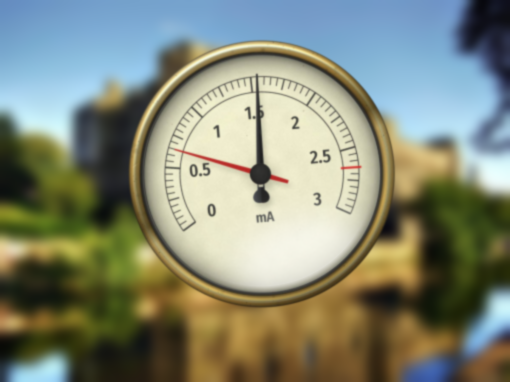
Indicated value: 1.55,mA
